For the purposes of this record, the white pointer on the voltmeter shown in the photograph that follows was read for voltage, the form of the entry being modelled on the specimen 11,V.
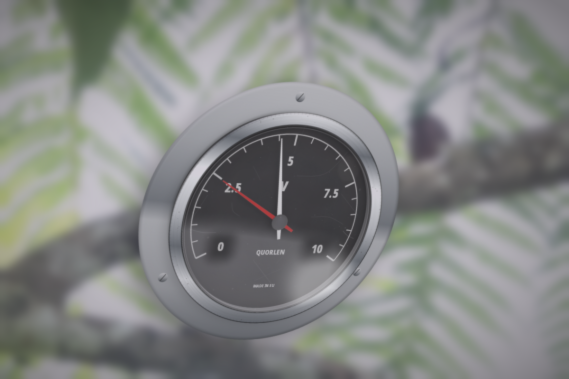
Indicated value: 4.5,V
